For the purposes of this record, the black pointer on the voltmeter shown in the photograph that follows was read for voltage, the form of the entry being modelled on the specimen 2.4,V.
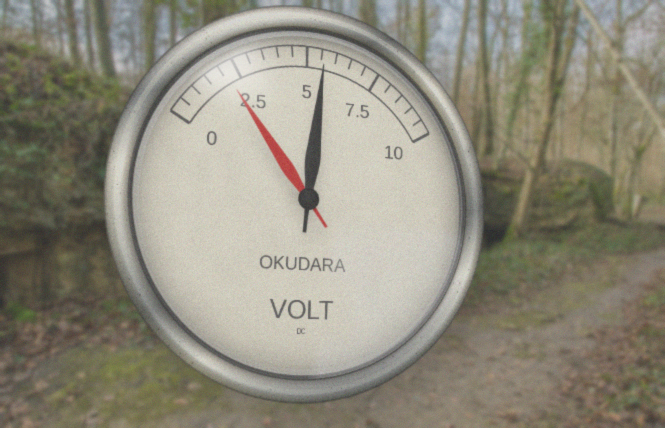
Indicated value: 5.5,V
